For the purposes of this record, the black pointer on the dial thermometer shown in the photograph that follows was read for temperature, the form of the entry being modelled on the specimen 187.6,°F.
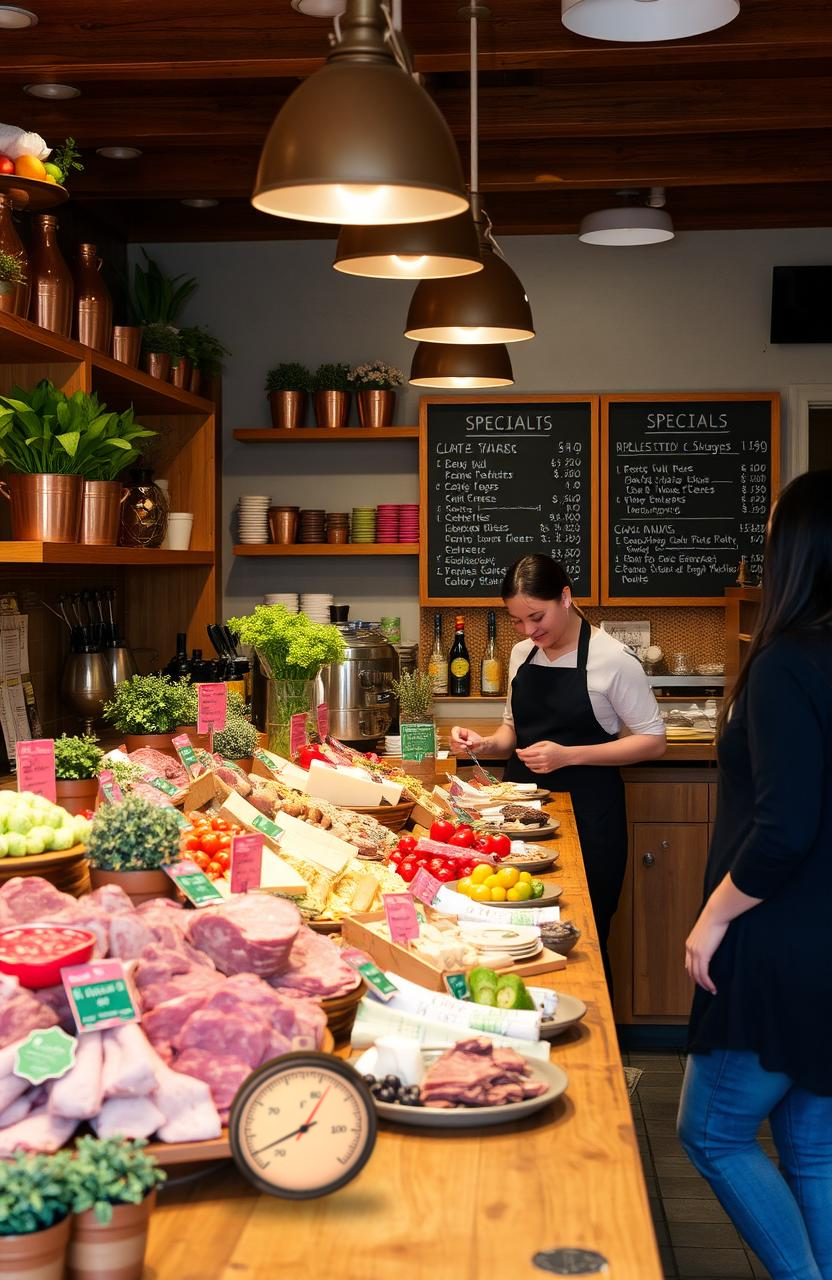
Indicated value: -10,°F
